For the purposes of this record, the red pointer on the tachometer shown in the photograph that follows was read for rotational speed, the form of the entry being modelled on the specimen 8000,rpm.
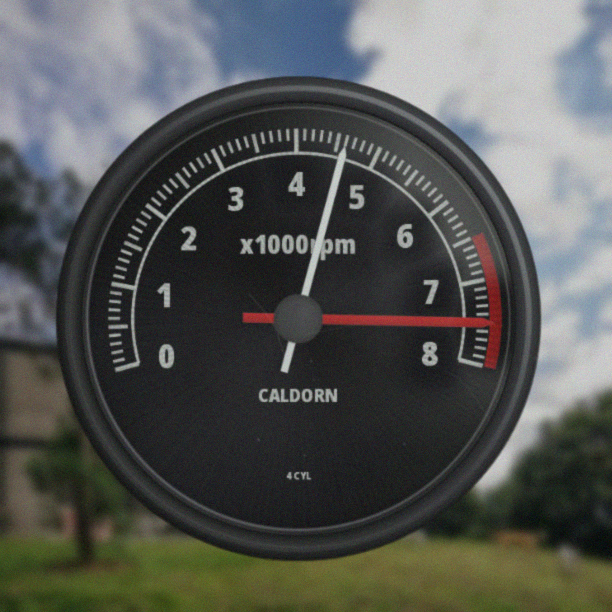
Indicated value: 7500,rpm
